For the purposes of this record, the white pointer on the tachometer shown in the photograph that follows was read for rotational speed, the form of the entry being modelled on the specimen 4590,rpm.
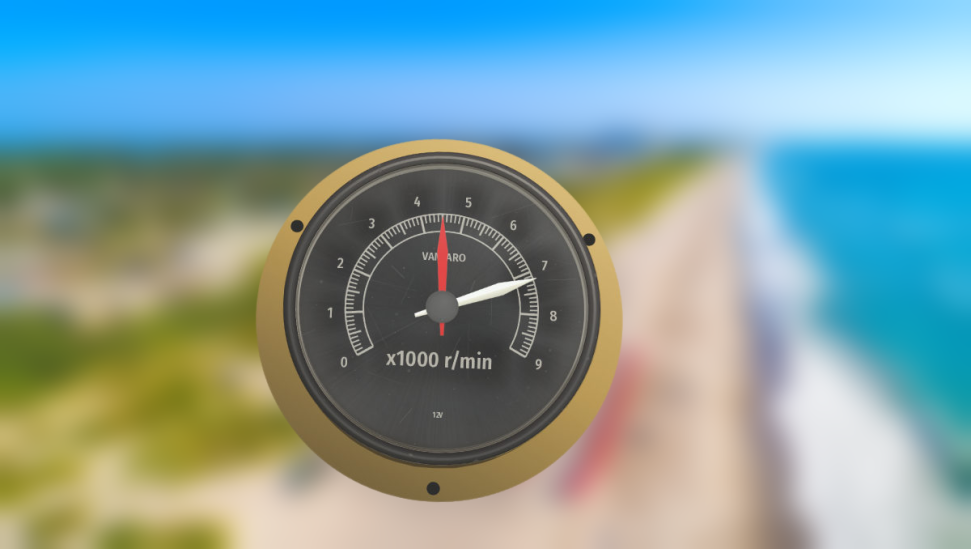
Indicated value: 7200,rpm
